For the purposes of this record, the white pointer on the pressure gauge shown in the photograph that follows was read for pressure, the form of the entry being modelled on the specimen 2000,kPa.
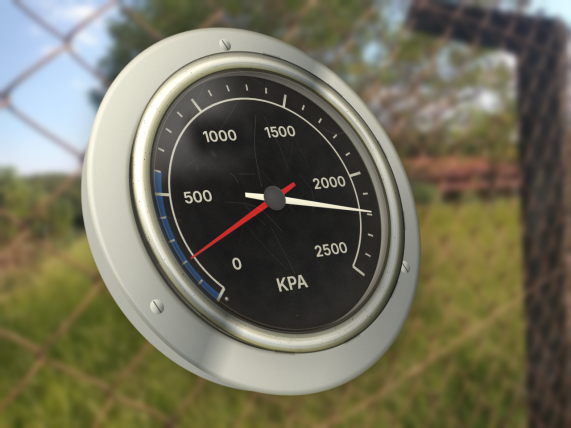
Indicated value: 2200,kPa
